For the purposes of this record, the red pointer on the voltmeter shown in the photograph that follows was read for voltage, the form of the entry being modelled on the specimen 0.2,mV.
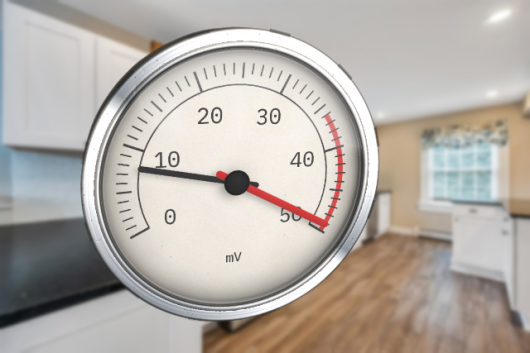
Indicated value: 49,mV
